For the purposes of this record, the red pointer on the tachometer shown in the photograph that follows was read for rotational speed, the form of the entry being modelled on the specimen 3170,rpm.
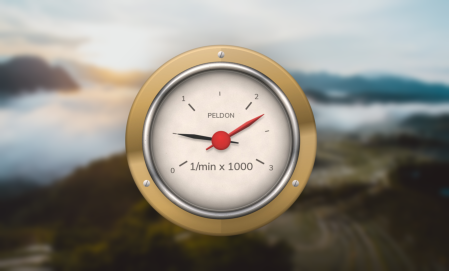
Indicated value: 2250,rpm
